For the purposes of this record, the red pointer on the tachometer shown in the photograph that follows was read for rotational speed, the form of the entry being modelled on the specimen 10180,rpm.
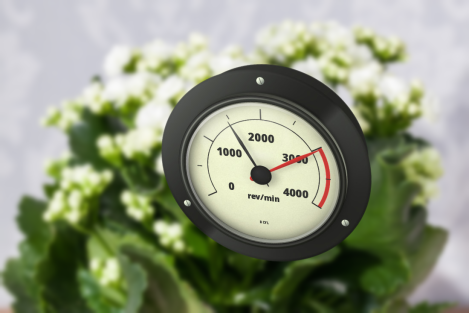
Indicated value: 3000,rpm
